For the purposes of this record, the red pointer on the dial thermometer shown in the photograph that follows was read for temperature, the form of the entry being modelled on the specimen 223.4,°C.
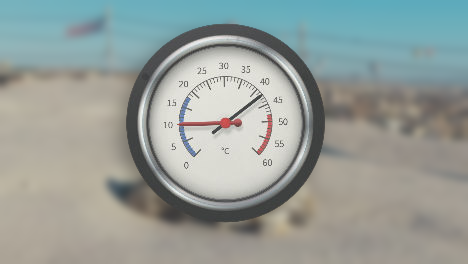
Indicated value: 10,°C
